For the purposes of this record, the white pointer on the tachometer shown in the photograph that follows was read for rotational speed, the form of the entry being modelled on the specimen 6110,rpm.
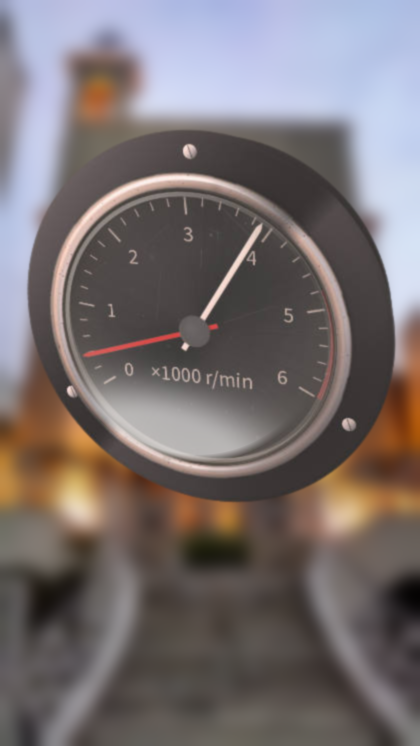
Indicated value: 3900,rpm
